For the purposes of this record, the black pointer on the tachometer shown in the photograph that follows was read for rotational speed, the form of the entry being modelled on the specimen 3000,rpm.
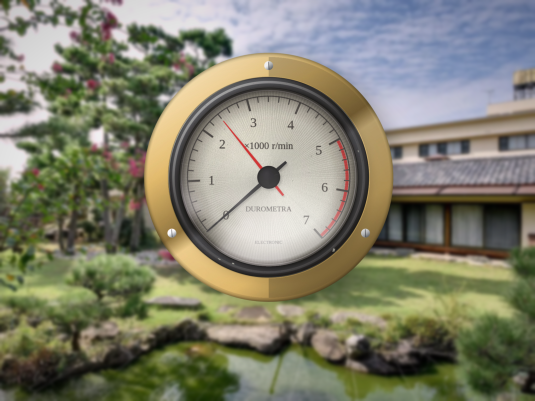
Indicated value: 0,rpm
